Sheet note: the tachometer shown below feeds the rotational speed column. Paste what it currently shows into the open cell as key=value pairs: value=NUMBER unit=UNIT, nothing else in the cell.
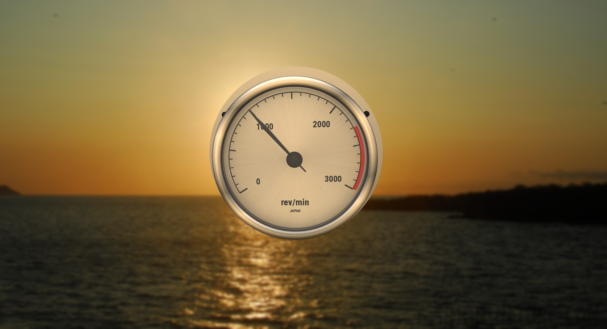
value=1000 unit=rpm
